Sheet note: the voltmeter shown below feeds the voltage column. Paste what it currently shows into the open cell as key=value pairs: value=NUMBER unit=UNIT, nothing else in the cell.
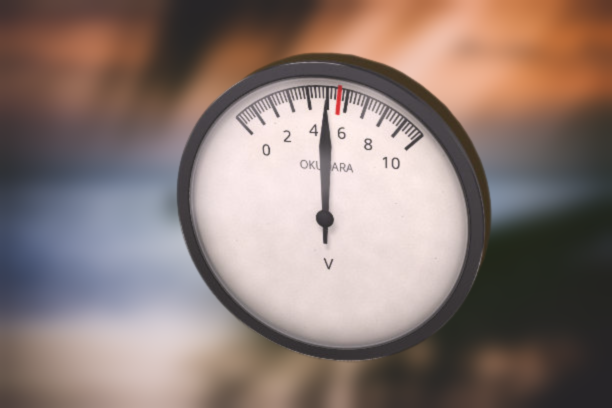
value=5 unit=V
